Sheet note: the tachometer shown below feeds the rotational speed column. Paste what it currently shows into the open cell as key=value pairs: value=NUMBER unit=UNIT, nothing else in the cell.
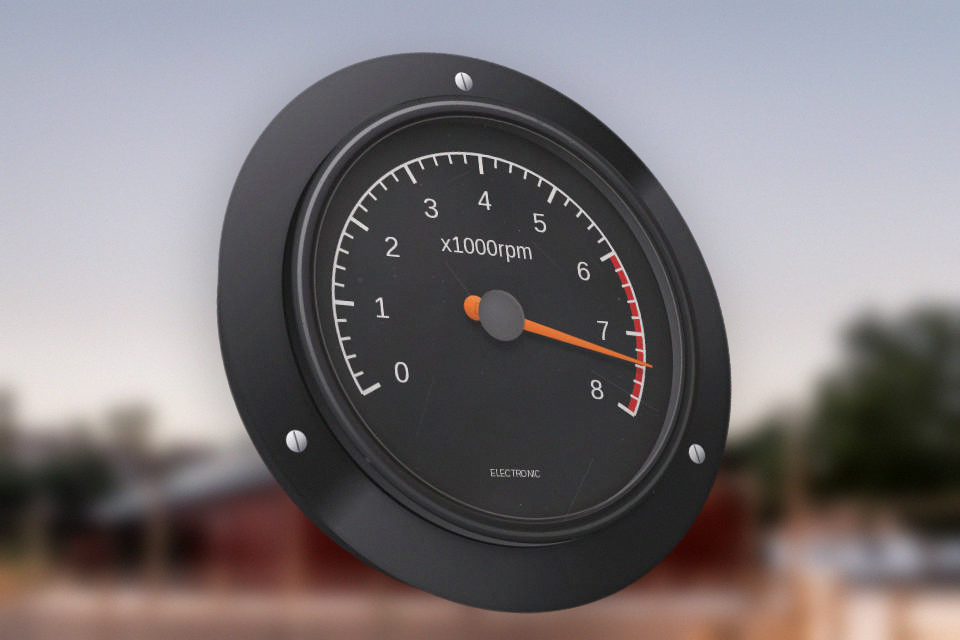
value=7400 unit=rpm
